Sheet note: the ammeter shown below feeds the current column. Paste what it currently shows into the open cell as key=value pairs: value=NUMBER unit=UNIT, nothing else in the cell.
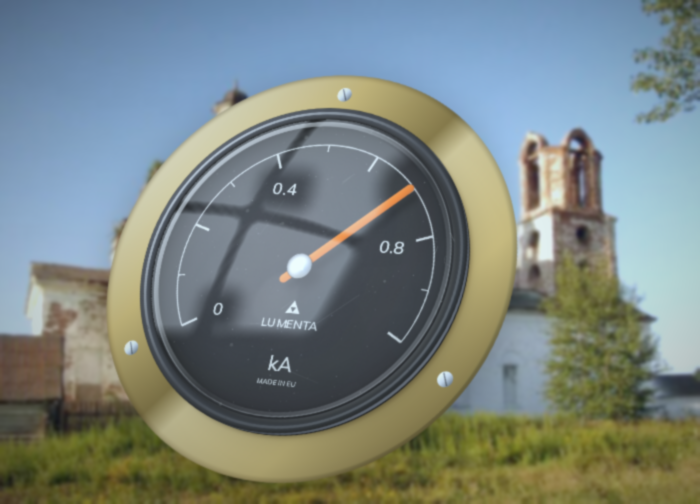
value=0.7 unit=kA
